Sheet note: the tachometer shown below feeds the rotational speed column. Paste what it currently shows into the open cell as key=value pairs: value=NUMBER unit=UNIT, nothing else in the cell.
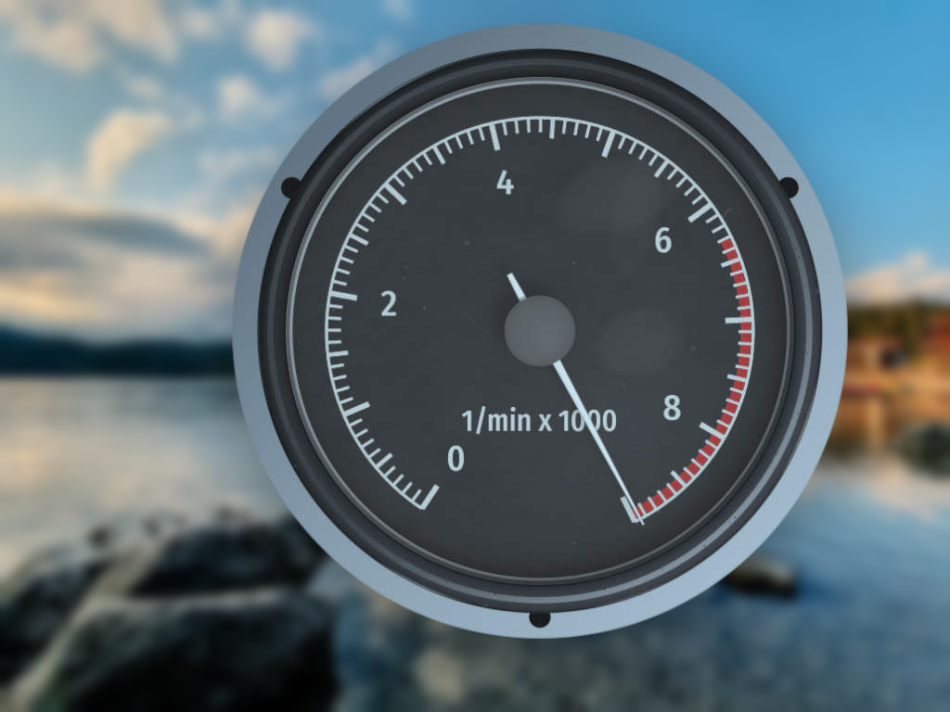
value=8950 unit=rpm
